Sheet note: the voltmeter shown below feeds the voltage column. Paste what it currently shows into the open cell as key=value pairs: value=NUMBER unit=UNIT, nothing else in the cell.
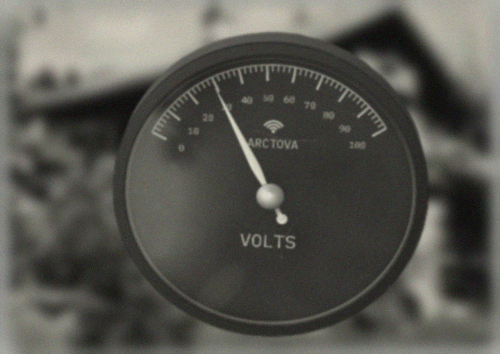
value=30 unit=V
